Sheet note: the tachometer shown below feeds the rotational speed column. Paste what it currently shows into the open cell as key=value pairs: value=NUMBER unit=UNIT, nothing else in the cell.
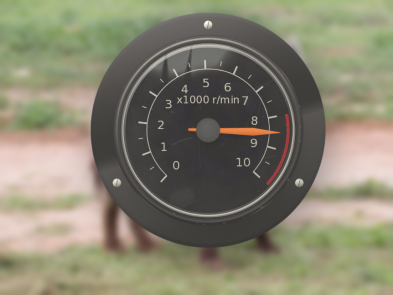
value=8500 unit=rpm
